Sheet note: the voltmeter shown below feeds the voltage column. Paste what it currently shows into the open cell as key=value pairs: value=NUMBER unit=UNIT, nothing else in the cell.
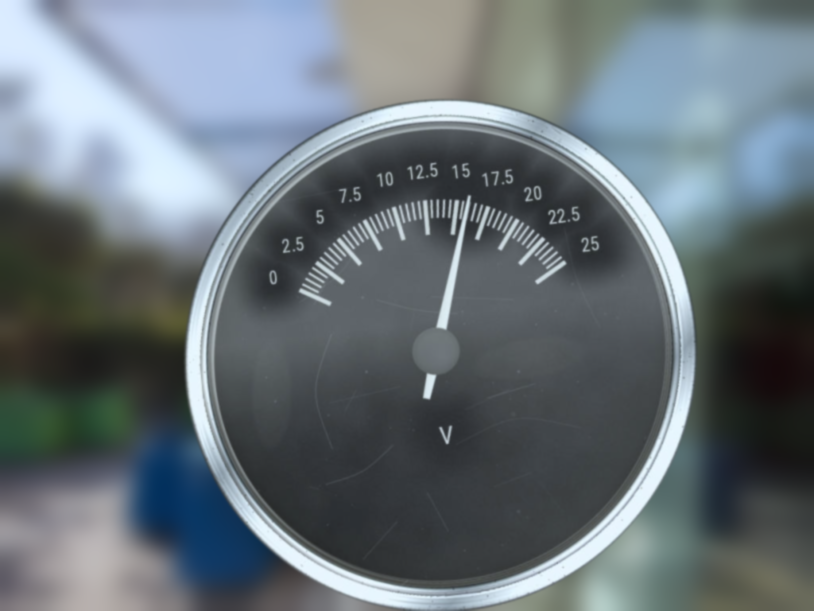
value=16 unit=V
